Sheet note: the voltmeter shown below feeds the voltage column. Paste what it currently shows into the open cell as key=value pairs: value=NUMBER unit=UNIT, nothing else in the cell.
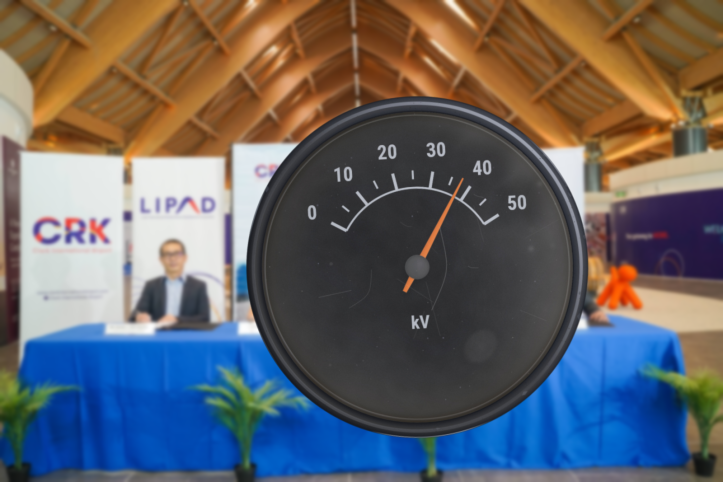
value=37.5 unit=kV
